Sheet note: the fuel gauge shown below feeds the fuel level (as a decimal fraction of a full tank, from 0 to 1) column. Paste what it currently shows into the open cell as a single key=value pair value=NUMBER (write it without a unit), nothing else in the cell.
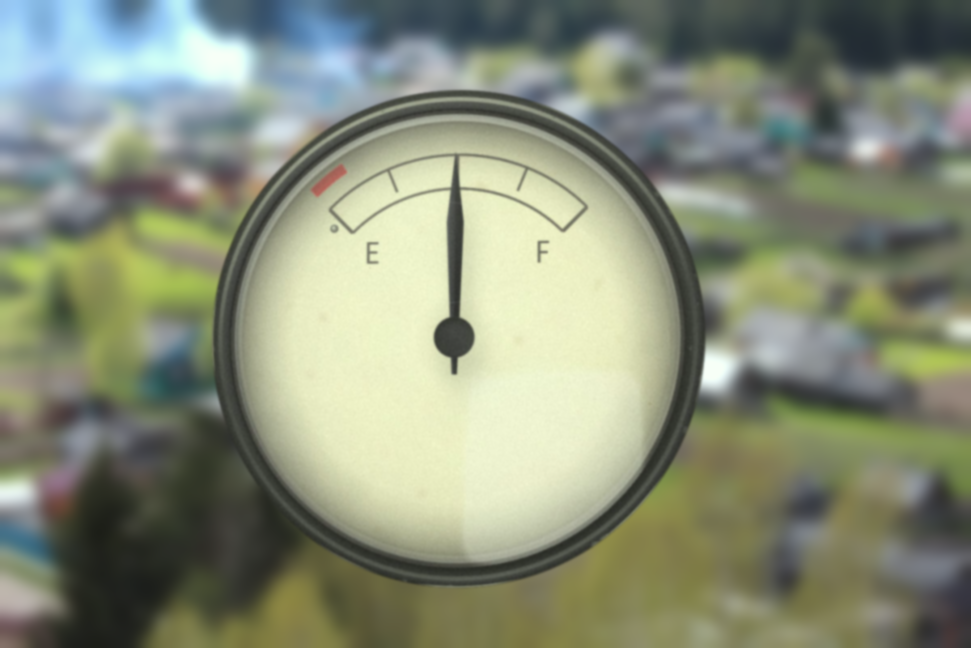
value=0.5
